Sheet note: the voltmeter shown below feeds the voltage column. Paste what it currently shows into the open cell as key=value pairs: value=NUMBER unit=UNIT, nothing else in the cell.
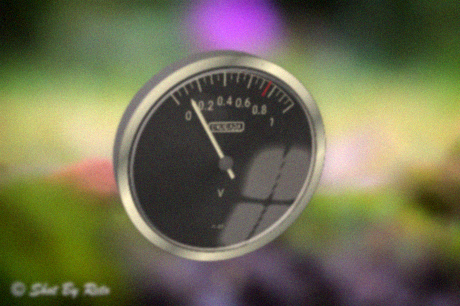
value=0.1 unit=V
